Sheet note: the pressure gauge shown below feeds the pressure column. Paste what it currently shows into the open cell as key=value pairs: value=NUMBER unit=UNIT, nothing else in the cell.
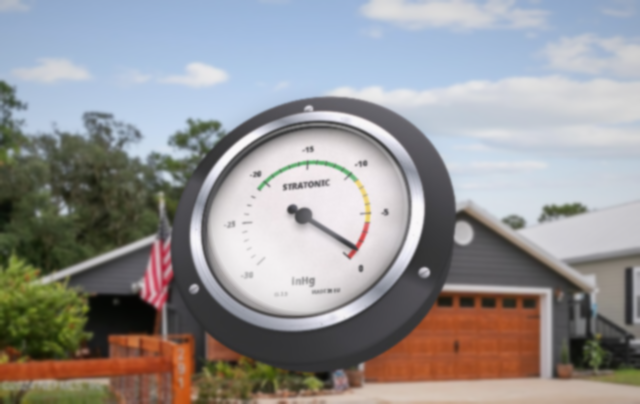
value=-1 unit=inHg
